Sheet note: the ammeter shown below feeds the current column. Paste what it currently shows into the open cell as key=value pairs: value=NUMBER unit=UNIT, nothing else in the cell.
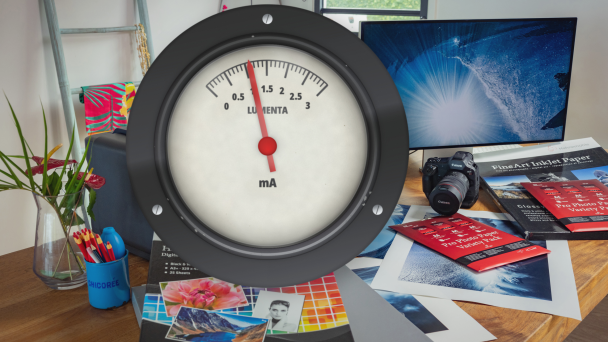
value=1.1 unit=mA
